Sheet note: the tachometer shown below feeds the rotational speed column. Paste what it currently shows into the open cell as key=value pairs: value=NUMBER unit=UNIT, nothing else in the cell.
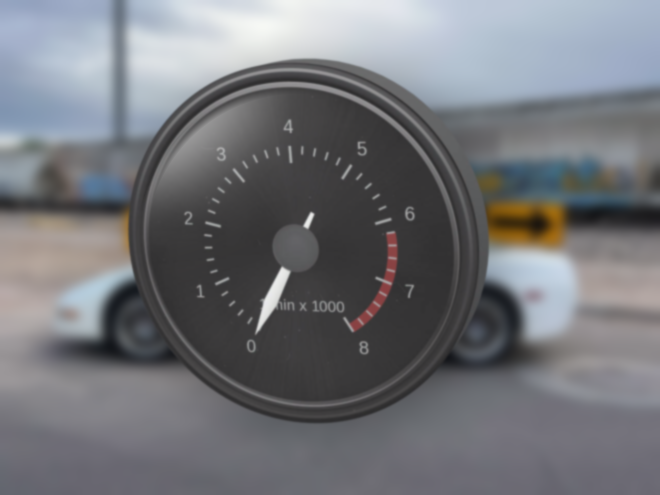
value=0 unit=rpm
